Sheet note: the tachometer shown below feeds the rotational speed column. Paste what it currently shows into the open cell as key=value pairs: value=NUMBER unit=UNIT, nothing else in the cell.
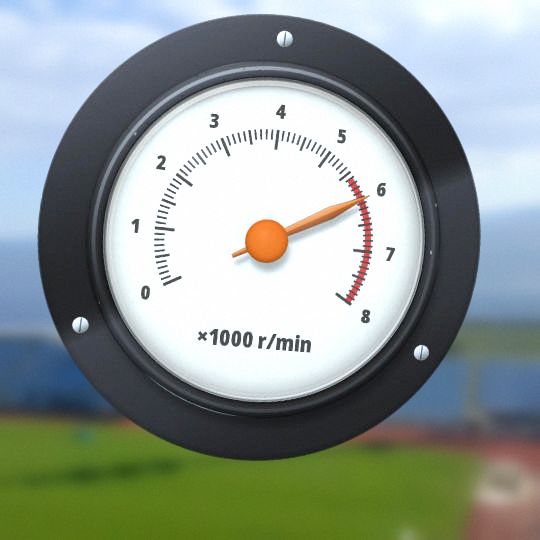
value=6000 unit=rpm
